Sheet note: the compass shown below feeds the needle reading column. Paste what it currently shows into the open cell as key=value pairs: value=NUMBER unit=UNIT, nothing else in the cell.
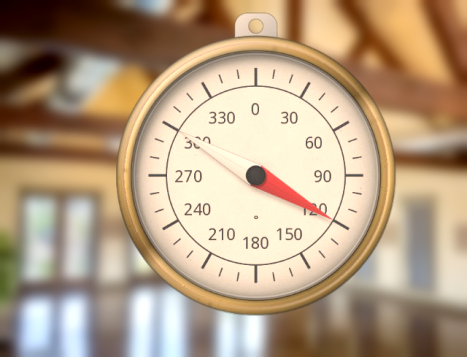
value=120 unit=°
